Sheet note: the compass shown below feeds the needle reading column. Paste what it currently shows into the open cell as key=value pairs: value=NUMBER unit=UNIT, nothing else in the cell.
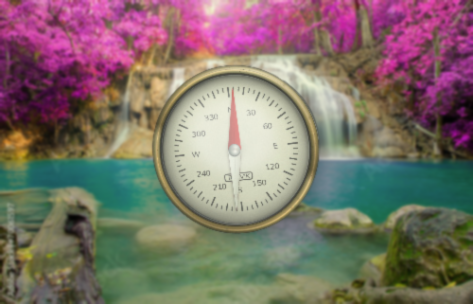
value=5 unit=°
